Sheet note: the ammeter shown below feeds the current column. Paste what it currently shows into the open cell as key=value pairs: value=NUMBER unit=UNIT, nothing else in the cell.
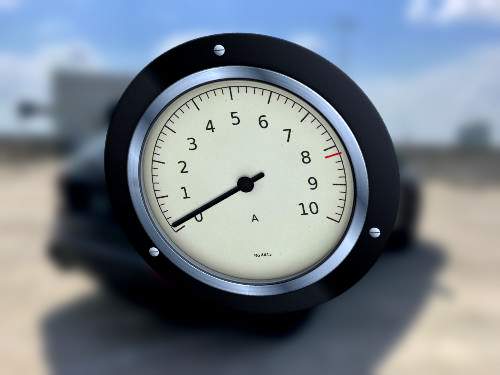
value=0.2 unit=A
